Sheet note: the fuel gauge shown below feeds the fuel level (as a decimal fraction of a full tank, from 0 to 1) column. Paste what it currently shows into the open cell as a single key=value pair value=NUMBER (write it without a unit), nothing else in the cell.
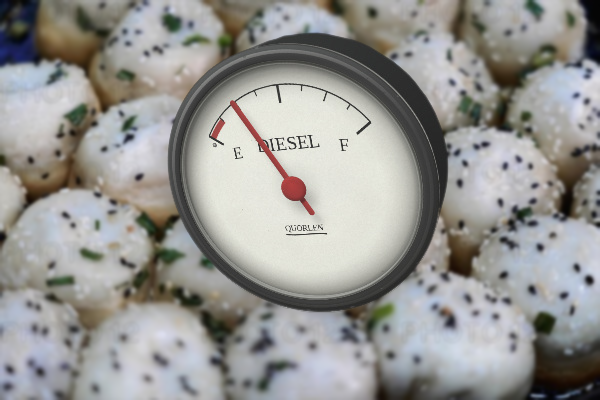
value=0.25
